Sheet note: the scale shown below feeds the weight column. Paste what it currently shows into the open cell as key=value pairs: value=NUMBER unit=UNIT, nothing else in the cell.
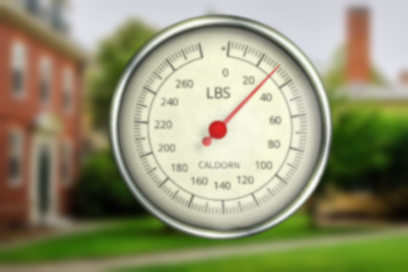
value=30 unit=lb
